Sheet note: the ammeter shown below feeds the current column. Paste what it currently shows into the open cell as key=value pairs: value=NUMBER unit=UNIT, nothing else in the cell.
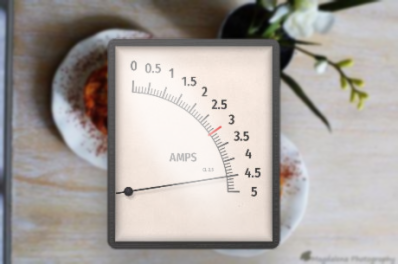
value=4.5 unit=A
